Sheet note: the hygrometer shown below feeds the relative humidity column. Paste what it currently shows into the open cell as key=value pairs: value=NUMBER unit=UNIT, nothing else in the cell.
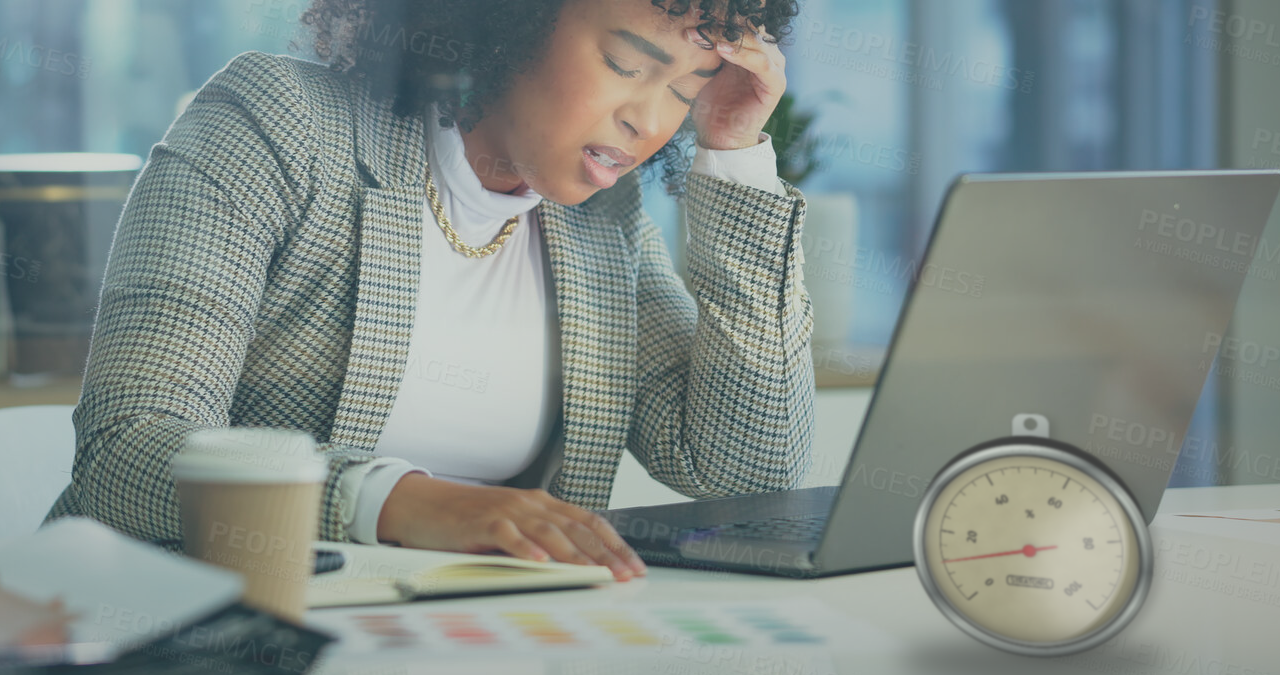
value=12 unit=%
